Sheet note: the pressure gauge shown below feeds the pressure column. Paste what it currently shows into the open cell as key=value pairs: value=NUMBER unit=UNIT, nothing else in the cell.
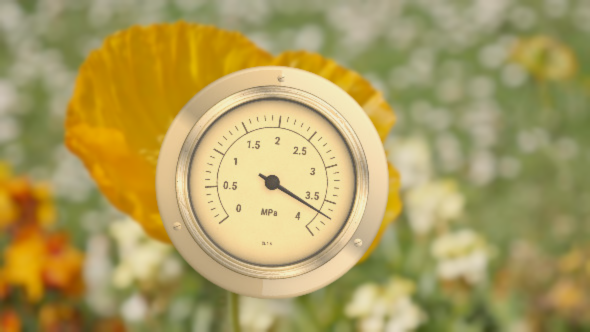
value=3.7 unit=MPa
